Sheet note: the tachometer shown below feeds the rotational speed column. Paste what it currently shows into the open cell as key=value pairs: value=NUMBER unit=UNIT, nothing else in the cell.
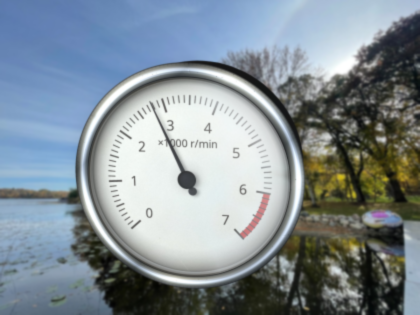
value=2800 unit=rpm
